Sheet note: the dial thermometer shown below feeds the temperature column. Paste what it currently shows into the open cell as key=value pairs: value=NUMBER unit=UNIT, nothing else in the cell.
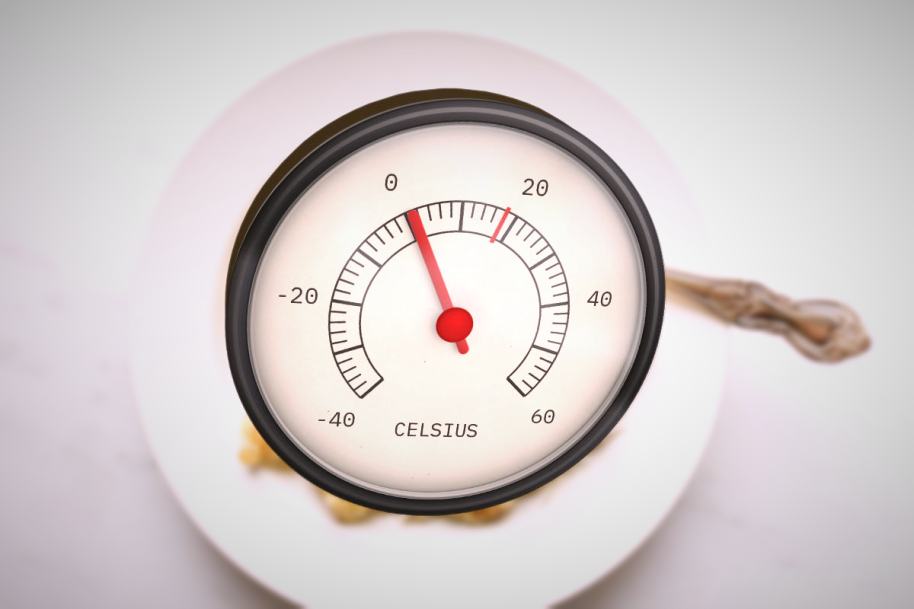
value=1 unit=°C
